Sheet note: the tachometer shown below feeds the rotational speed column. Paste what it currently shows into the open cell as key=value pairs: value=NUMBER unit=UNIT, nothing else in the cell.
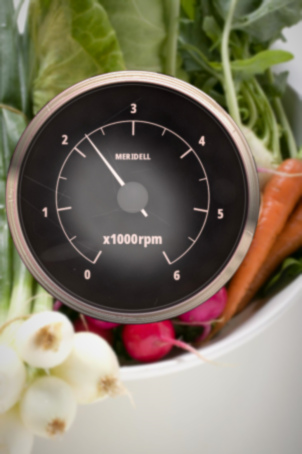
value=2250 unit=rpm
